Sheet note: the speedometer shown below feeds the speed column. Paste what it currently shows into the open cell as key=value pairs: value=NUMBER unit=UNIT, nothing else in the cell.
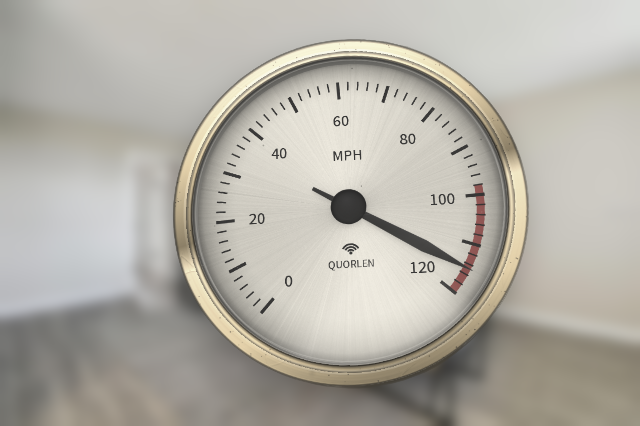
value=115 unit=mph
